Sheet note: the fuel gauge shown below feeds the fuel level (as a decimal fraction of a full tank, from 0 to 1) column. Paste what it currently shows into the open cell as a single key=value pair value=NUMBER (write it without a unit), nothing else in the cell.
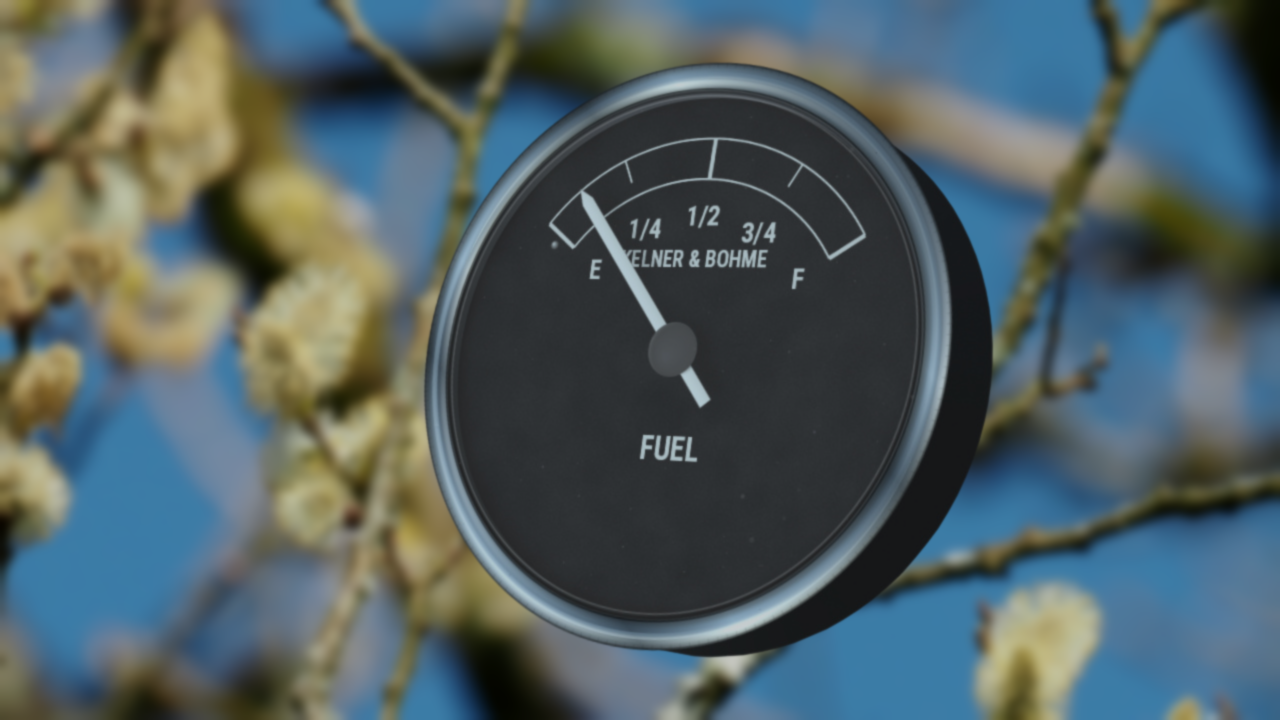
value=0.125
